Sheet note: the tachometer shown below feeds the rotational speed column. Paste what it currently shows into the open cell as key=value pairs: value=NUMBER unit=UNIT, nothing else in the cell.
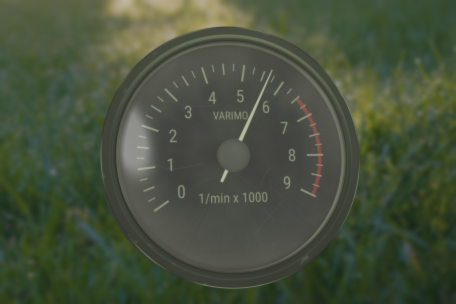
value=5625 unit=rpm
